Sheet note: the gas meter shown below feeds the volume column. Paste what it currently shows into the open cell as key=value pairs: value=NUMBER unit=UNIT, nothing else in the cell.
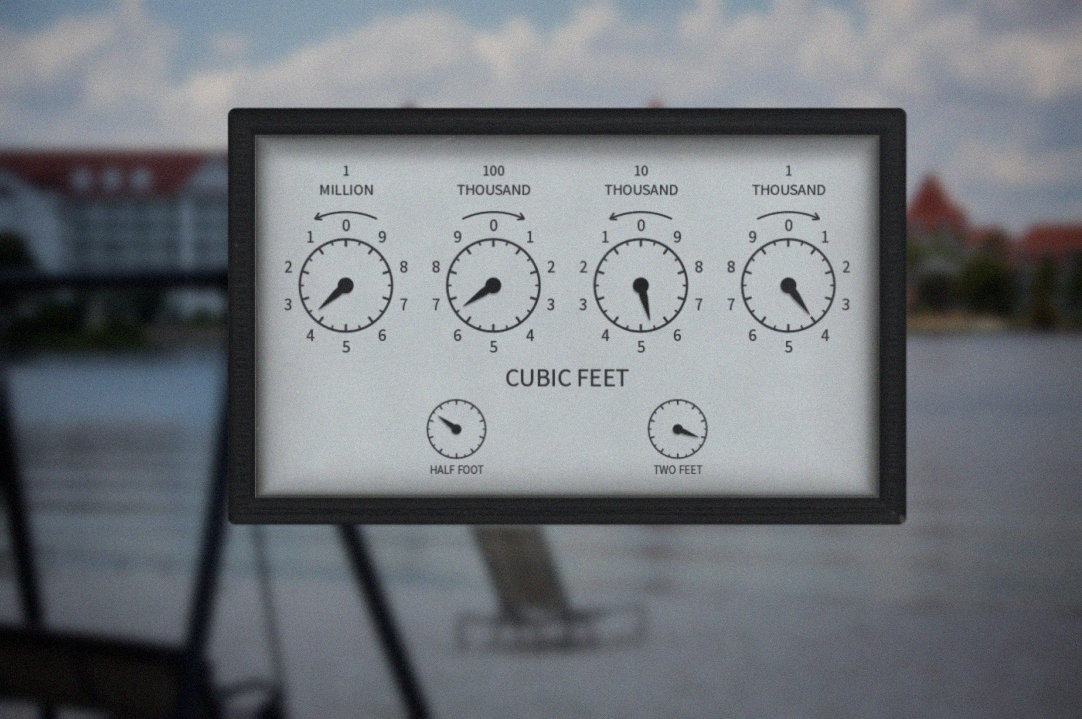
value=365400 unit=ft³
